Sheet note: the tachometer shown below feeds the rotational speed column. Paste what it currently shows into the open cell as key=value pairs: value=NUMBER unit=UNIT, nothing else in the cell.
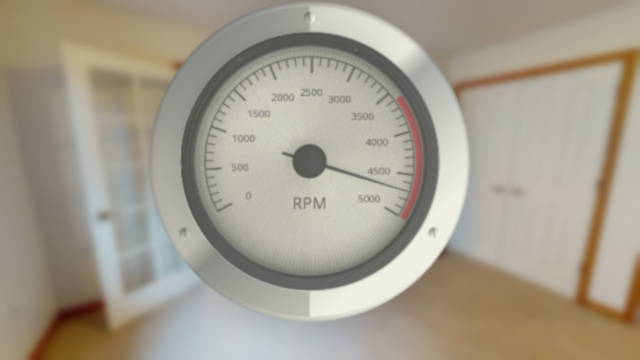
value=4700 unit=rpm
